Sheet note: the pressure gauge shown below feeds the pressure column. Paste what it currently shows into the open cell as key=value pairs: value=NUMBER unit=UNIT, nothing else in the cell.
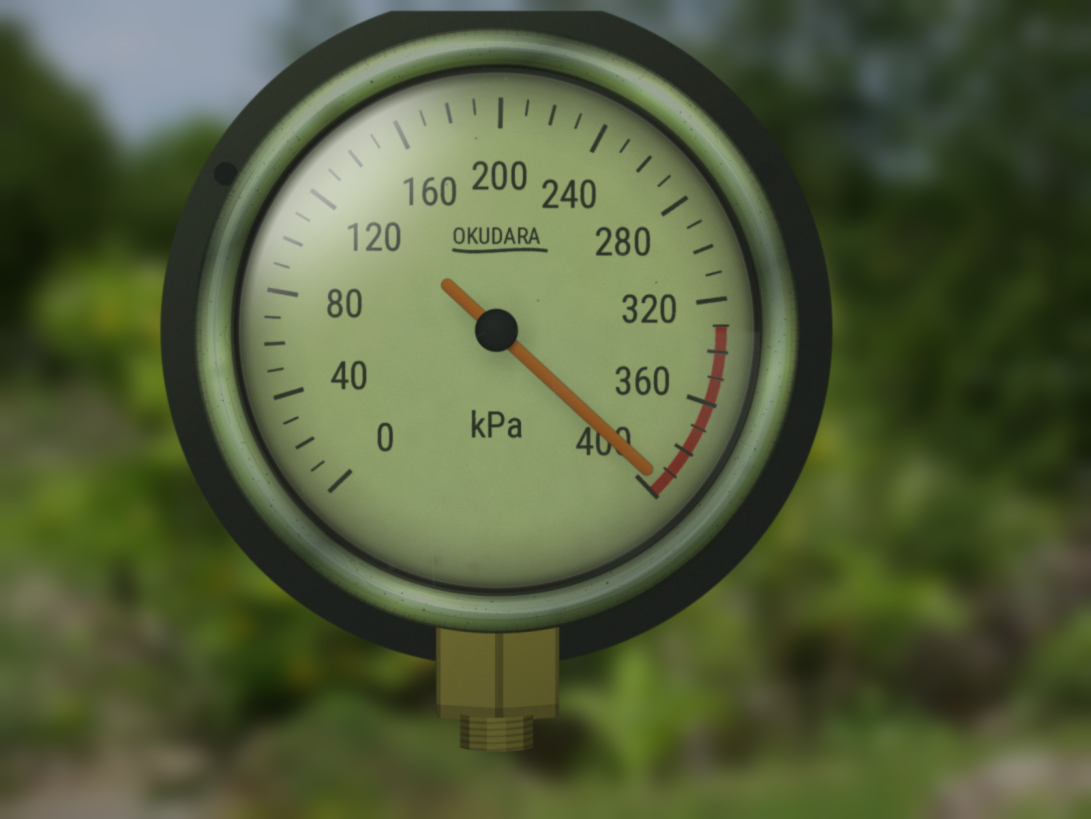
value=395 unit=kPa
